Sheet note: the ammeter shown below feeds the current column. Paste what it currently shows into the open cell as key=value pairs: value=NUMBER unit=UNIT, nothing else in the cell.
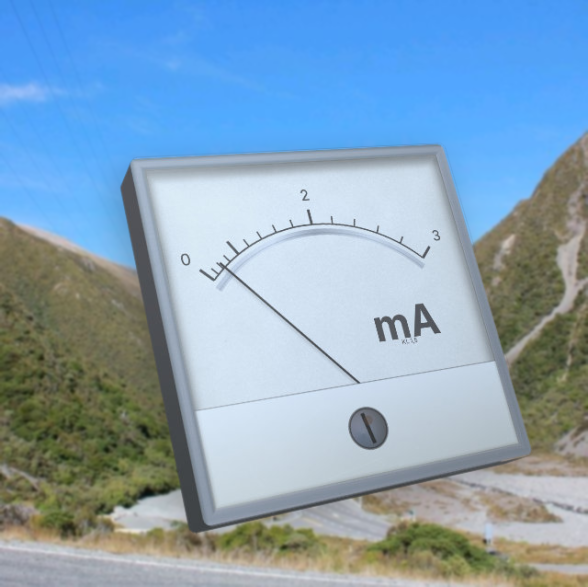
value=0.6 unit=mA
